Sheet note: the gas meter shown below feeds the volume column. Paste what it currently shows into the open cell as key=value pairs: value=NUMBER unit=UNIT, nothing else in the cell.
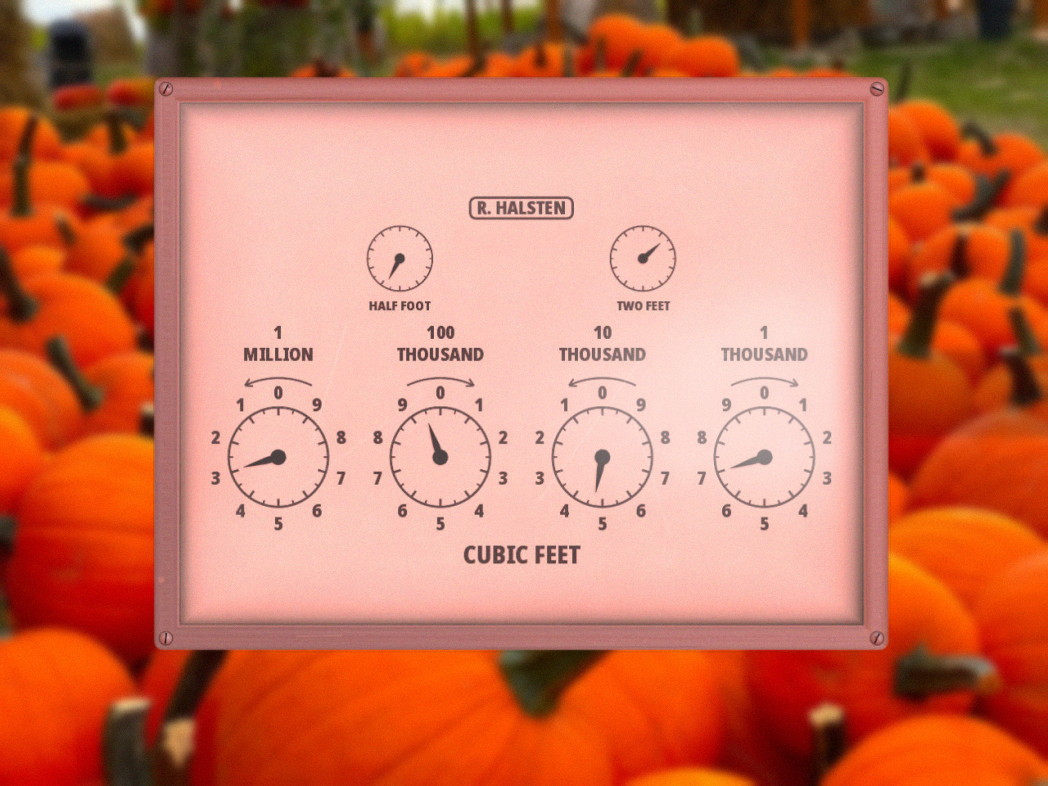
value=294700 unit=ft³
